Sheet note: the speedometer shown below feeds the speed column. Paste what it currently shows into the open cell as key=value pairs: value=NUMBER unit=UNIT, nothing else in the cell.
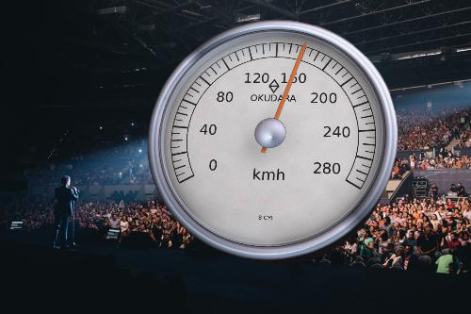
value=160 unit=km/h
